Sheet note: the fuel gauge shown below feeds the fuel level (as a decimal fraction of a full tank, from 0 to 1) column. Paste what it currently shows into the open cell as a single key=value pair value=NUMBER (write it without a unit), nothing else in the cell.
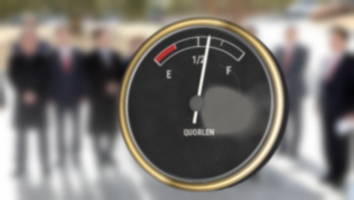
value=0.625
